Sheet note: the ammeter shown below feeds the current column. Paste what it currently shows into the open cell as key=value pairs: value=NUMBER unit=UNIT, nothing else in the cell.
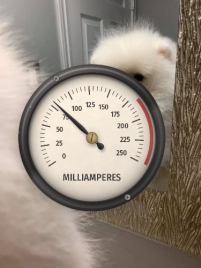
value=80 unit=mA
